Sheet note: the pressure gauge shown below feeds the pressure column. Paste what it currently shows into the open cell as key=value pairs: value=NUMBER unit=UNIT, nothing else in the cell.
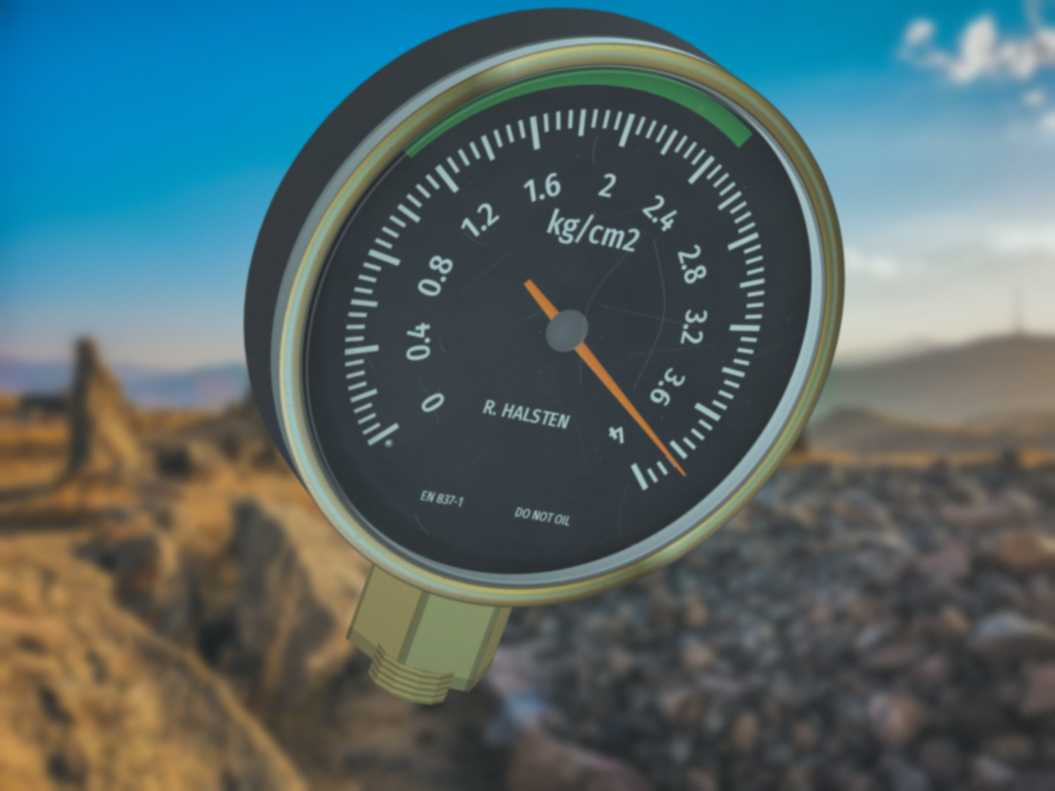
value=3.85 unit=kg/cm²
